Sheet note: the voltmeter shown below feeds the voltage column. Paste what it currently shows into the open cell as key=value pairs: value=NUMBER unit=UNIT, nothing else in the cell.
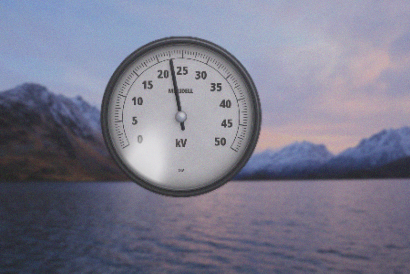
value=22.5 unit=kV
